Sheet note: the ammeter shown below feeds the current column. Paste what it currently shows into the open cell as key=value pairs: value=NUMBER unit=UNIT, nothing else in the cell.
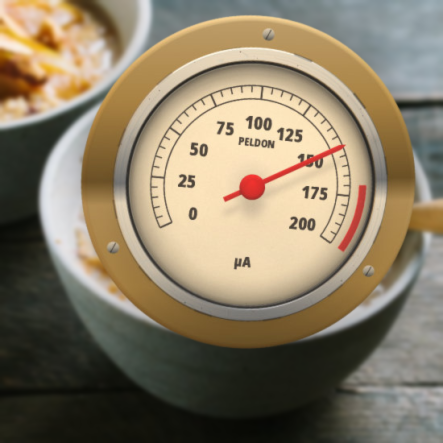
value=150 unit=µA
